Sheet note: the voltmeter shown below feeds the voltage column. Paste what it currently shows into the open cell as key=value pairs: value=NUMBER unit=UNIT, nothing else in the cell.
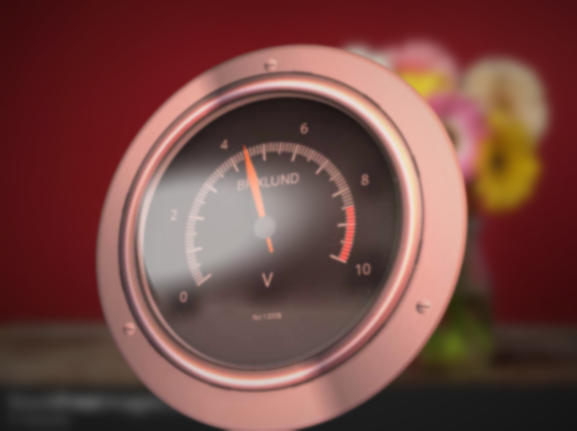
value=4.5 unit=V
